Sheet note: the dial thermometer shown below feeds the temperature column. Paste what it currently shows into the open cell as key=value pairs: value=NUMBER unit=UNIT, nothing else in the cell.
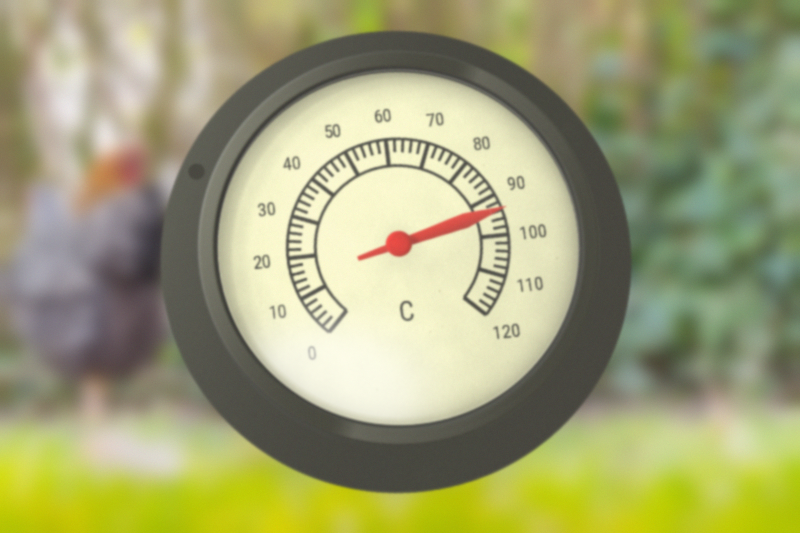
value=94 unit=°C
